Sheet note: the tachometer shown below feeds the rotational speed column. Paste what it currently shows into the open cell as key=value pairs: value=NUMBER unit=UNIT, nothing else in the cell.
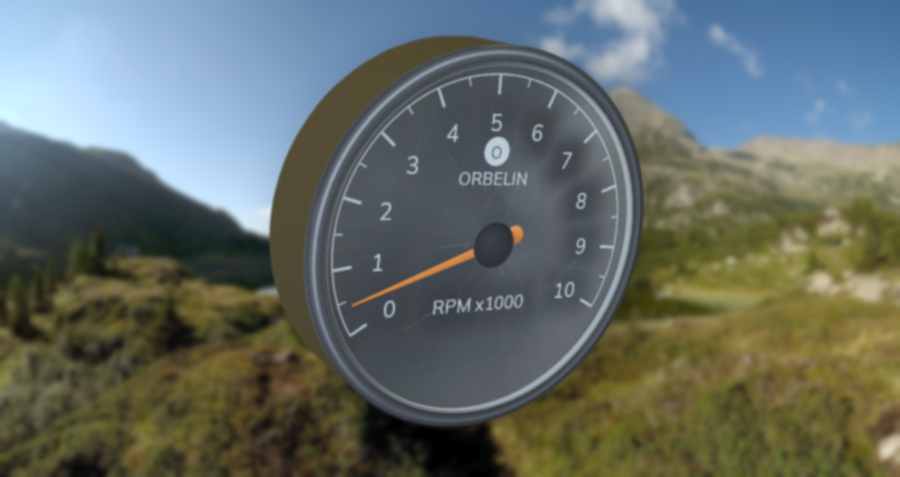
value=500 unit=rpm
